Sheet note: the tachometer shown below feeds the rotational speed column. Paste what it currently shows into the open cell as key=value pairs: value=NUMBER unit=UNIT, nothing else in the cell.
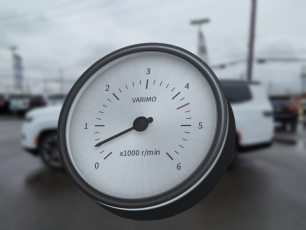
value=400 unit=rpm
